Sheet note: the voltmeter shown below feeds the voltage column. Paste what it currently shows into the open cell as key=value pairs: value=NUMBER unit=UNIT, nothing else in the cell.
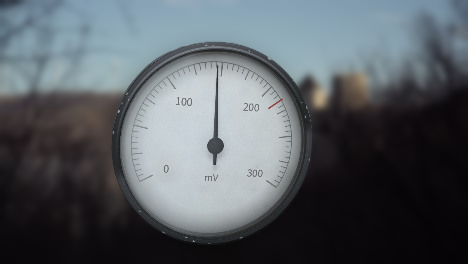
value=145 unit=mV
